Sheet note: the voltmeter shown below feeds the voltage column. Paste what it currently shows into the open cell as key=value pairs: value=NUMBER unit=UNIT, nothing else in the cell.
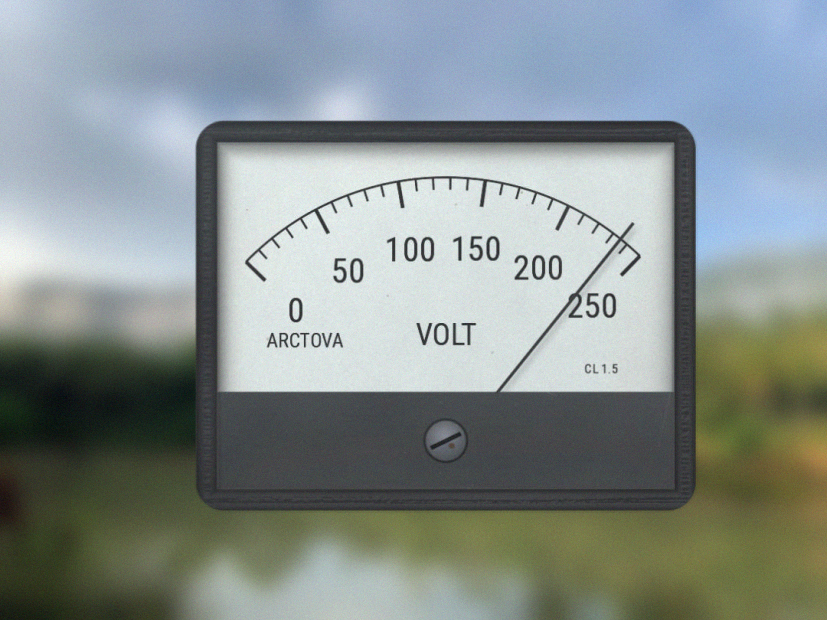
value=235 unit=V
